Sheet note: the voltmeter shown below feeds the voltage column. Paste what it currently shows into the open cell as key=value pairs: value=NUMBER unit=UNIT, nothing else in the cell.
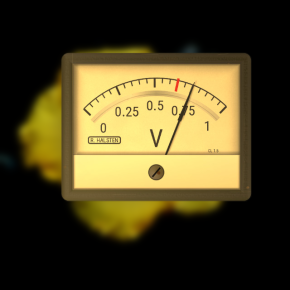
value=0.75 unit=V
